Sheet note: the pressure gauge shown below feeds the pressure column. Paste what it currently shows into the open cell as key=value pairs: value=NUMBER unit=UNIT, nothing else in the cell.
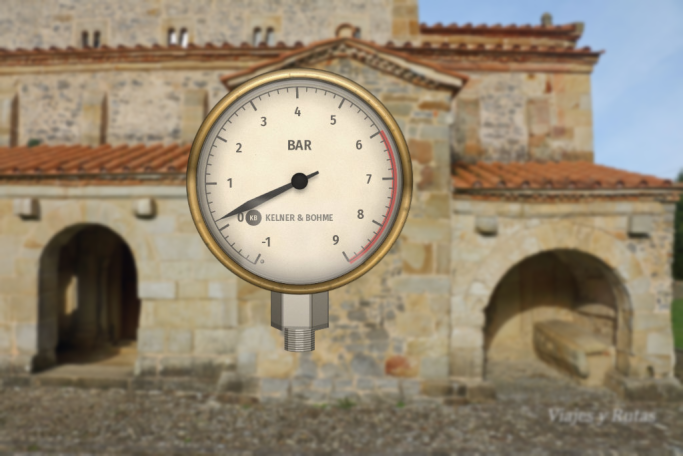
value=0.2 unit=bar
